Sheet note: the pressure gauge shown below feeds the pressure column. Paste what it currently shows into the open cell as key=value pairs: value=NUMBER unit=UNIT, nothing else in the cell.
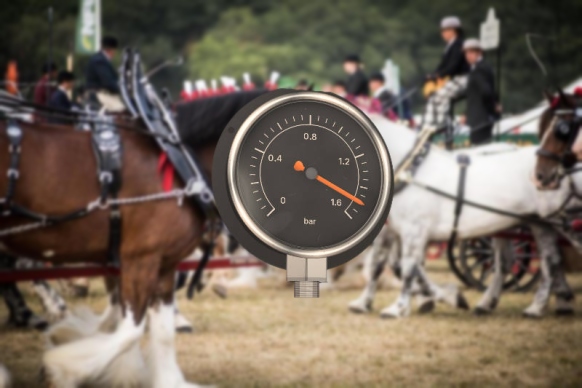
value=1.5 unit=bar
